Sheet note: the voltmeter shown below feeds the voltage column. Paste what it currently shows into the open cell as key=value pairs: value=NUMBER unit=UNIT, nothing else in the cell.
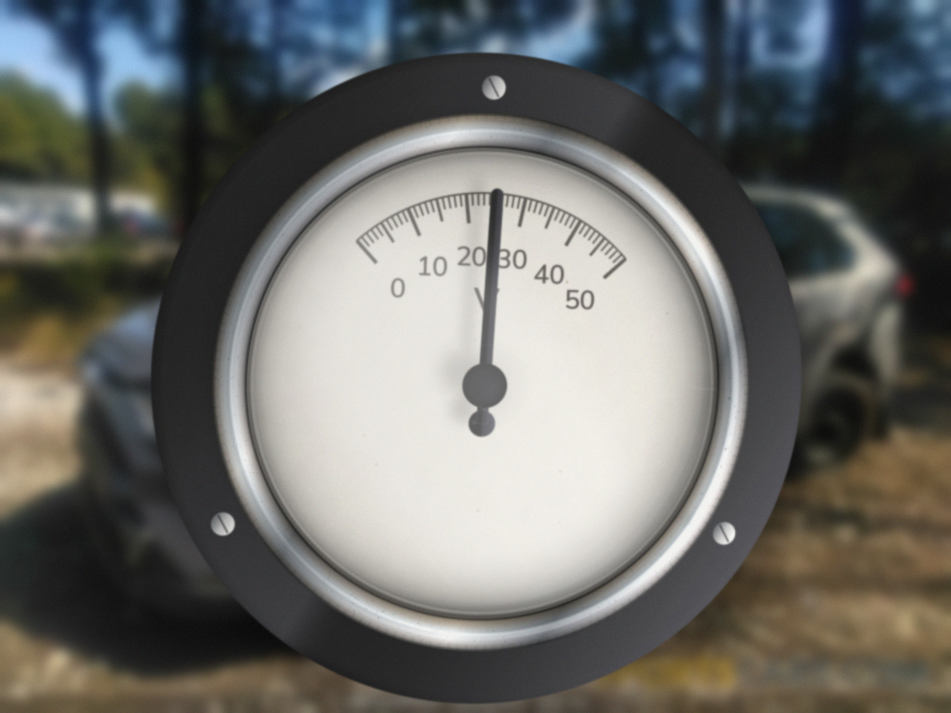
value=25 unit=V
